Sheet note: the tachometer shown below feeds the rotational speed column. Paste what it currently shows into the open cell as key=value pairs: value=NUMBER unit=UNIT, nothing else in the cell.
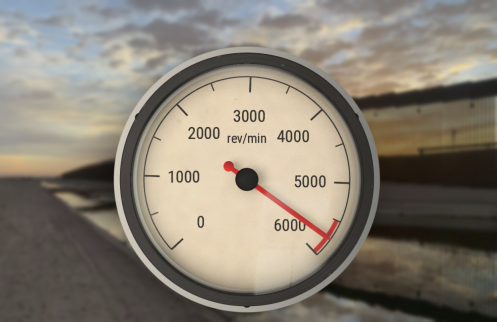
value=5750 unit=rpm
